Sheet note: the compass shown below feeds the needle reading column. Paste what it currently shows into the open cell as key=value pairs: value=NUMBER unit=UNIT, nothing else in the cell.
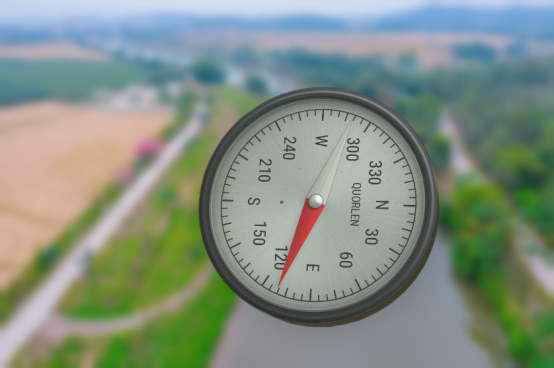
value=110 unit=°
